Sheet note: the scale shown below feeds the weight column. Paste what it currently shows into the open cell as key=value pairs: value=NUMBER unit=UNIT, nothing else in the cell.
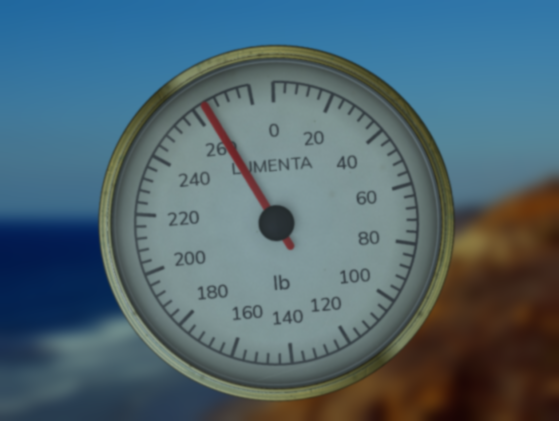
value=264 unit=lb
